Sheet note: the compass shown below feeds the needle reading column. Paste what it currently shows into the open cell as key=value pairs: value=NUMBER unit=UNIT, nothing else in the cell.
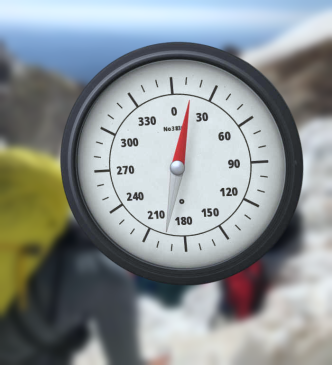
value=15 unit=°
